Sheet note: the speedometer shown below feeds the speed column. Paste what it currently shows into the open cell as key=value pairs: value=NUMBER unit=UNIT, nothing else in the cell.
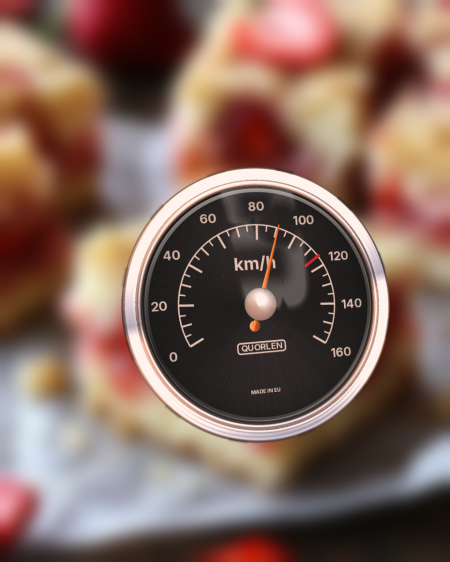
value=90 unit=km/h
